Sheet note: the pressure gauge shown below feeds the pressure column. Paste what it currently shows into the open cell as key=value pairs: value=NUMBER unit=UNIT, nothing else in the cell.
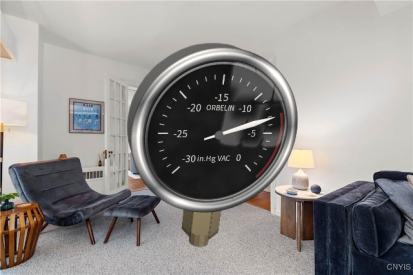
value=-7 unit=inHg
